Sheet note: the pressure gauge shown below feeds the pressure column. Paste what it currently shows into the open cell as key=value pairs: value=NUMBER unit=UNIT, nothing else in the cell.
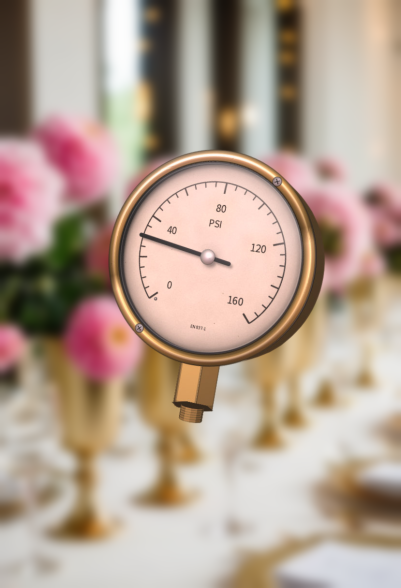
value=30 unit=psi
